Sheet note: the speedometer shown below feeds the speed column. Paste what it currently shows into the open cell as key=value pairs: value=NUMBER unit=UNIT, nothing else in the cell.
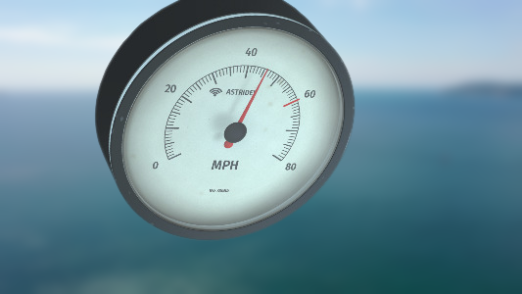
value=45 unit=mph
